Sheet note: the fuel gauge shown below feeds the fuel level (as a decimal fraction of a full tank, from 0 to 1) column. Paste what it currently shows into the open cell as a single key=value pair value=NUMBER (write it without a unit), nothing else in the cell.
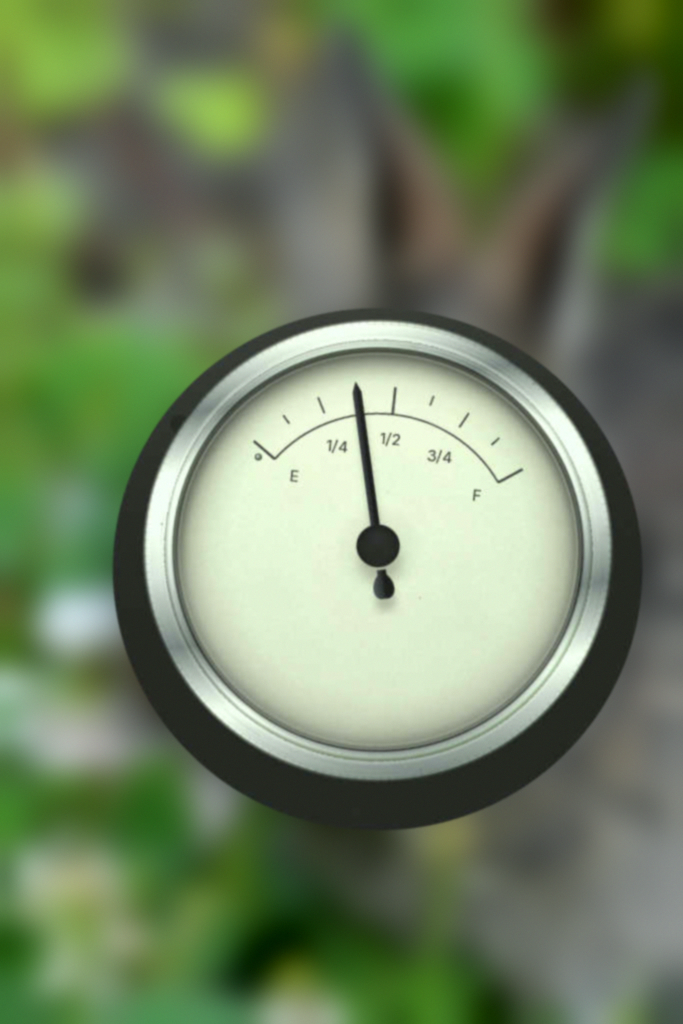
value=0.375
